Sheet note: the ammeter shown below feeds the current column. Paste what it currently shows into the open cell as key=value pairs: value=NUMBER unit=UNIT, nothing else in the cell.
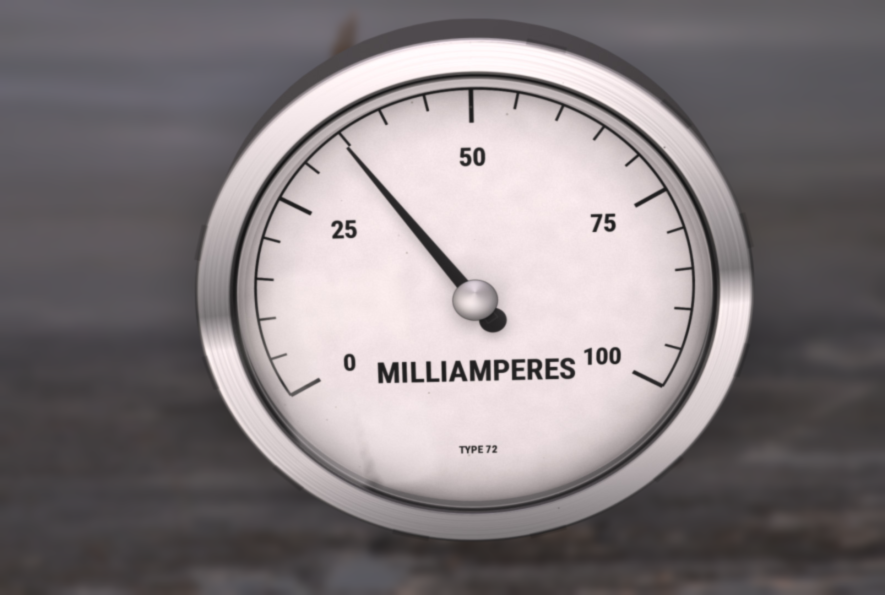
value=35 unit=mA
